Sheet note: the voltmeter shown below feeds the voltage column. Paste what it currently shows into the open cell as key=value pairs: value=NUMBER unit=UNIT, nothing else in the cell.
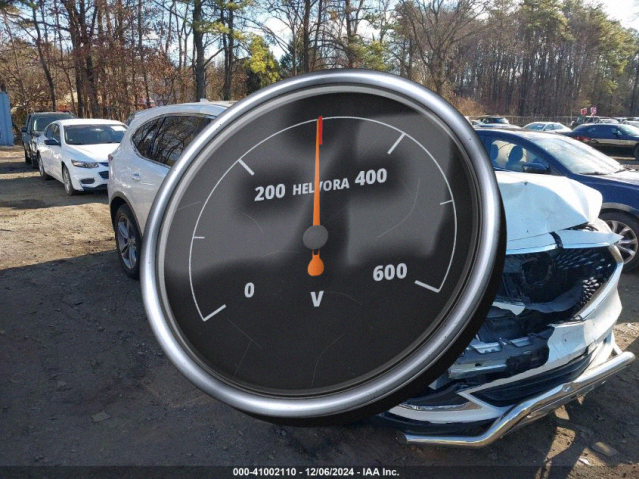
value=300 unit=V
